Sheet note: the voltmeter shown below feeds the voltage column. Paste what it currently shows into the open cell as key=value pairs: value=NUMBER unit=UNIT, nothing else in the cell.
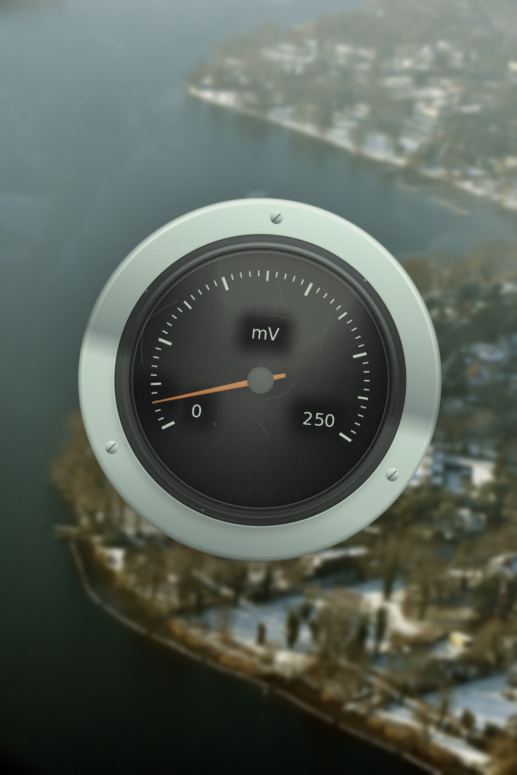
value=15 unit=mV
